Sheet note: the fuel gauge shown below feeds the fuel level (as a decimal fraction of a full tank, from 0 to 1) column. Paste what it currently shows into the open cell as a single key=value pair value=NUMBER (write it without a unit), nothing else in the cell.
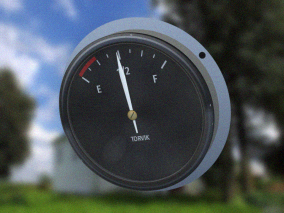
value=0.5
